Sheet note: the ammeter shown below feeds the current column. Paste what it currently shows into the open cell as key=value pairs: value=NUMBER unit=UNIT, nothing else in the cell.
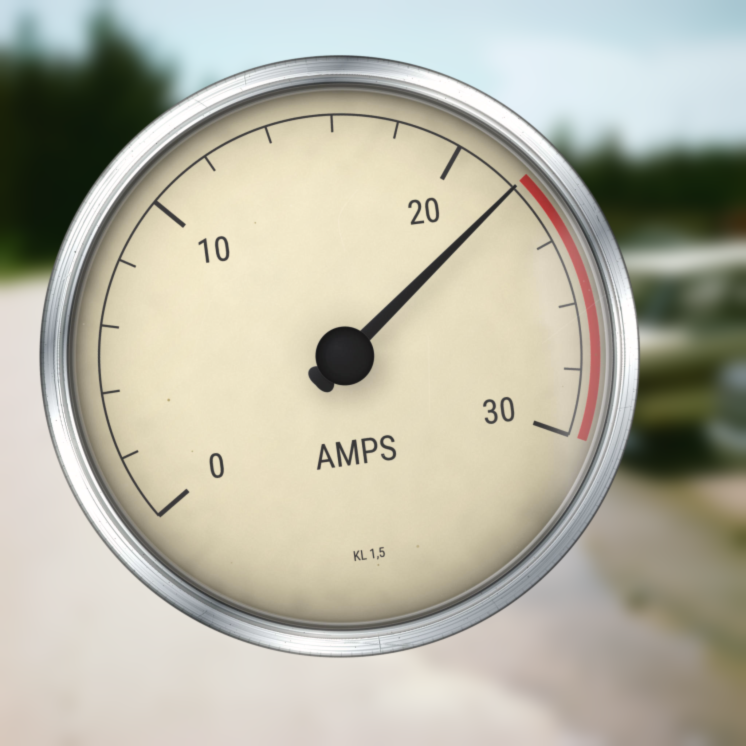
value=22 unit=A
